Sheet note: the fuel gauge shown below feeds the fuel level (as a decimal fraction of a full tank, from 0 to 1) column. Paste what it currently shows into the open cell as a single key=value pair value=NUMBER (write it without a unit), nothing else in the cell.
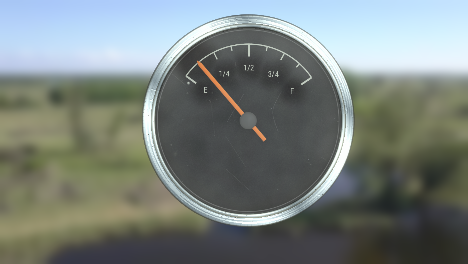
value=0.125
